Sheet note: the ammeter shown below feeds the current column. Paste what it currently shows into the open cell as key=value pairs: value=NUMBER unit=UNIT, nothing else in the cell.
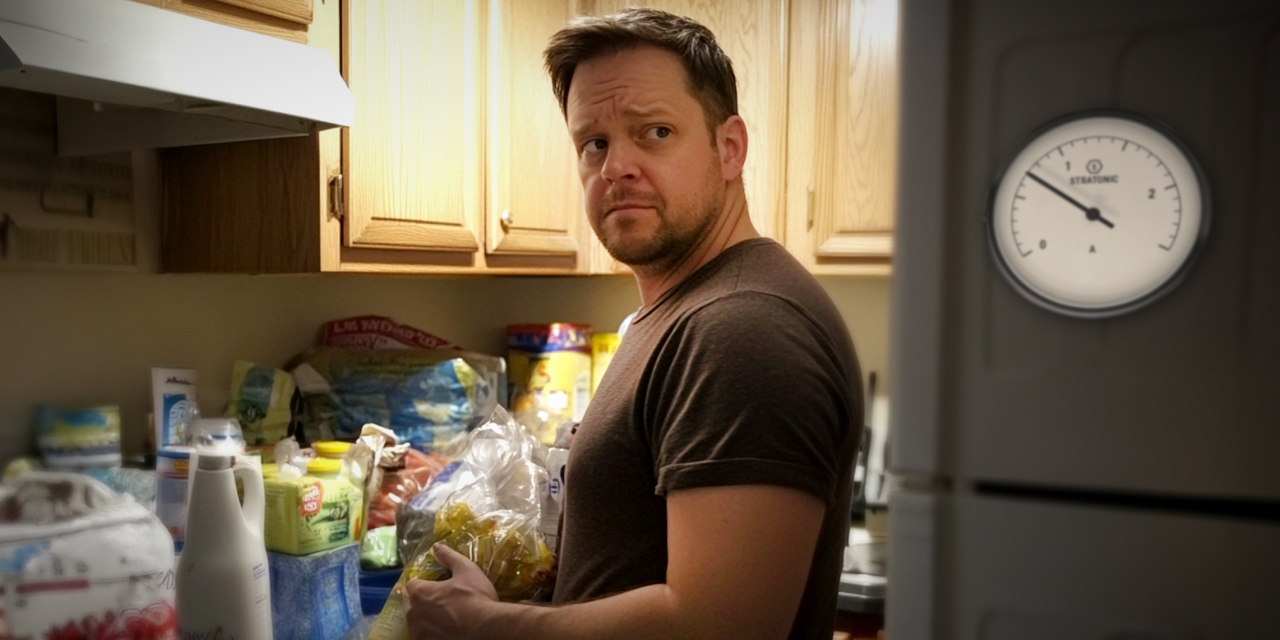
value=0.7 unit=A
